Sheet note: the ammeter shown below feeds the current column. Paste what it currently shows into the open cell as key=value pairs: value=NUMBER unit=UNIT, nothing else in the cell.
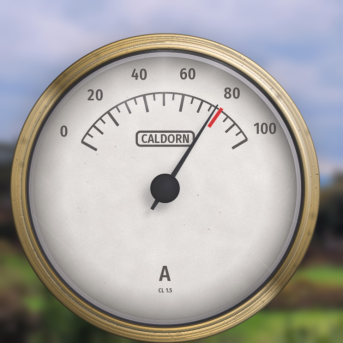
value=77.5 unit=A
